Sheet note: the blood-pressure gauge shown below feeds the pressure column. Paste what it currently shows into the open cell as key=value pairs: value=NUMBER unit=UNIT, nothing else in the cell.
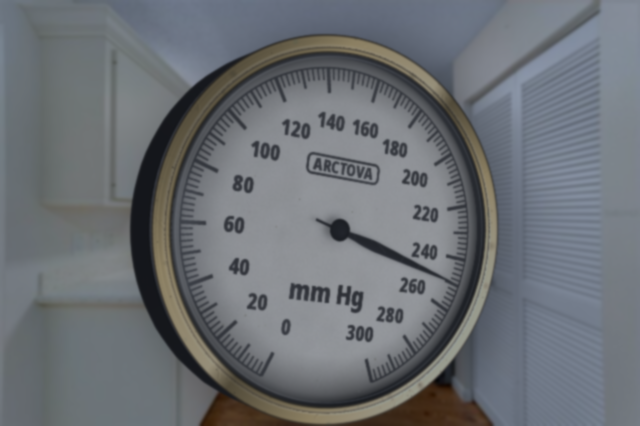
value=250 unit=mmHg
